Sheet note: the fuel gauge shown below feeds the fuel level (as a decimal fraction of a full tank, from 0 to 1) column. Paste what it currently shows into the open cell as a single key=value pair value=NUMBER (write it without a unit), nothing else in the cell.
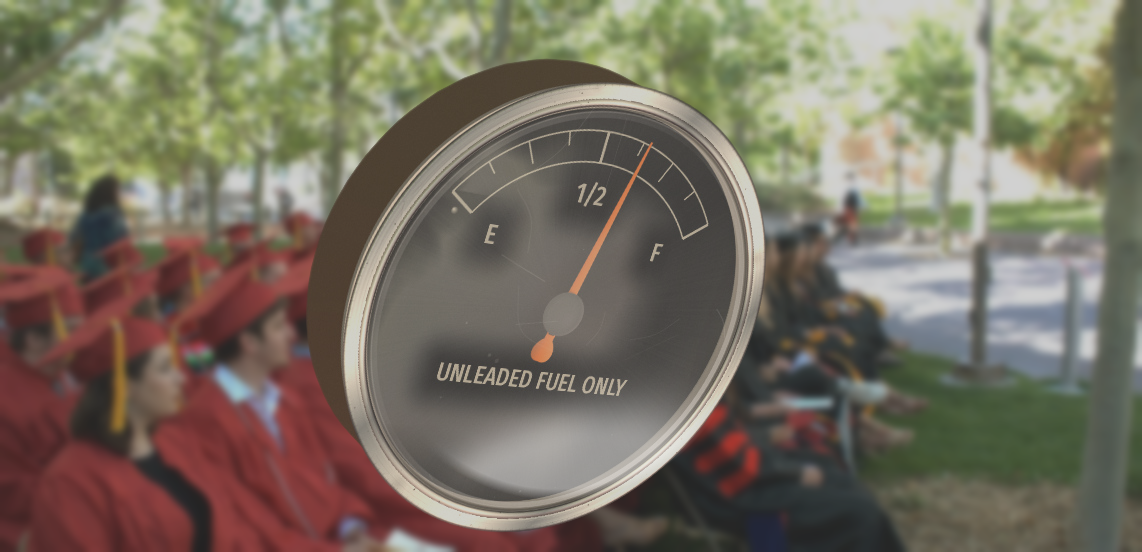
value=0.625
